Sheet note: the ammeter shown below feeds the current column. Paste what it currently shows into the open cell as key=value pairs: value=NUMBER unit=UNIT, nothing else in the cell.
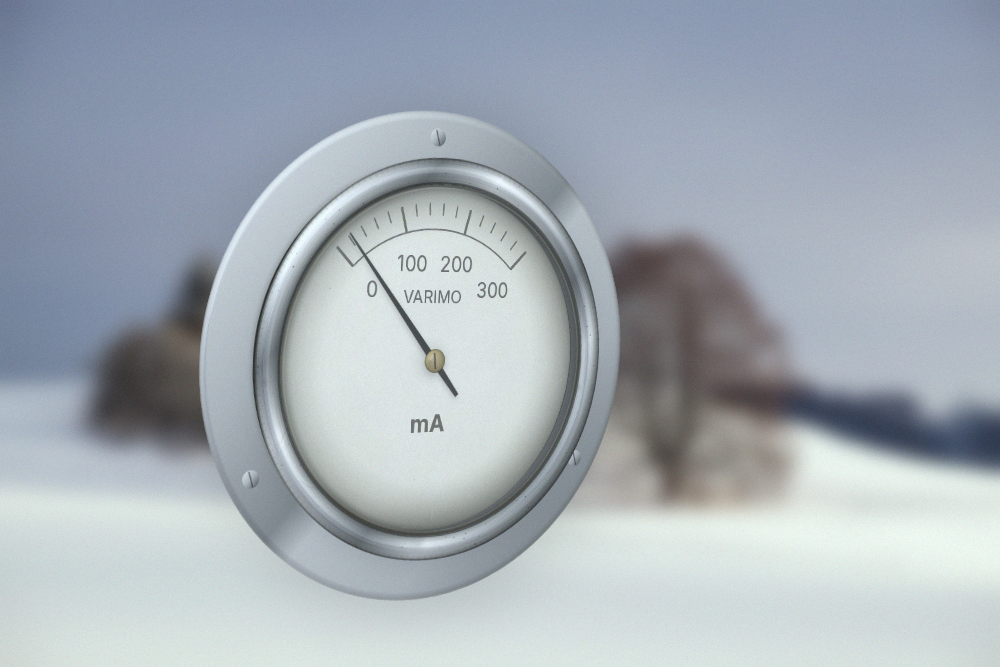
value=20 unit=mA
